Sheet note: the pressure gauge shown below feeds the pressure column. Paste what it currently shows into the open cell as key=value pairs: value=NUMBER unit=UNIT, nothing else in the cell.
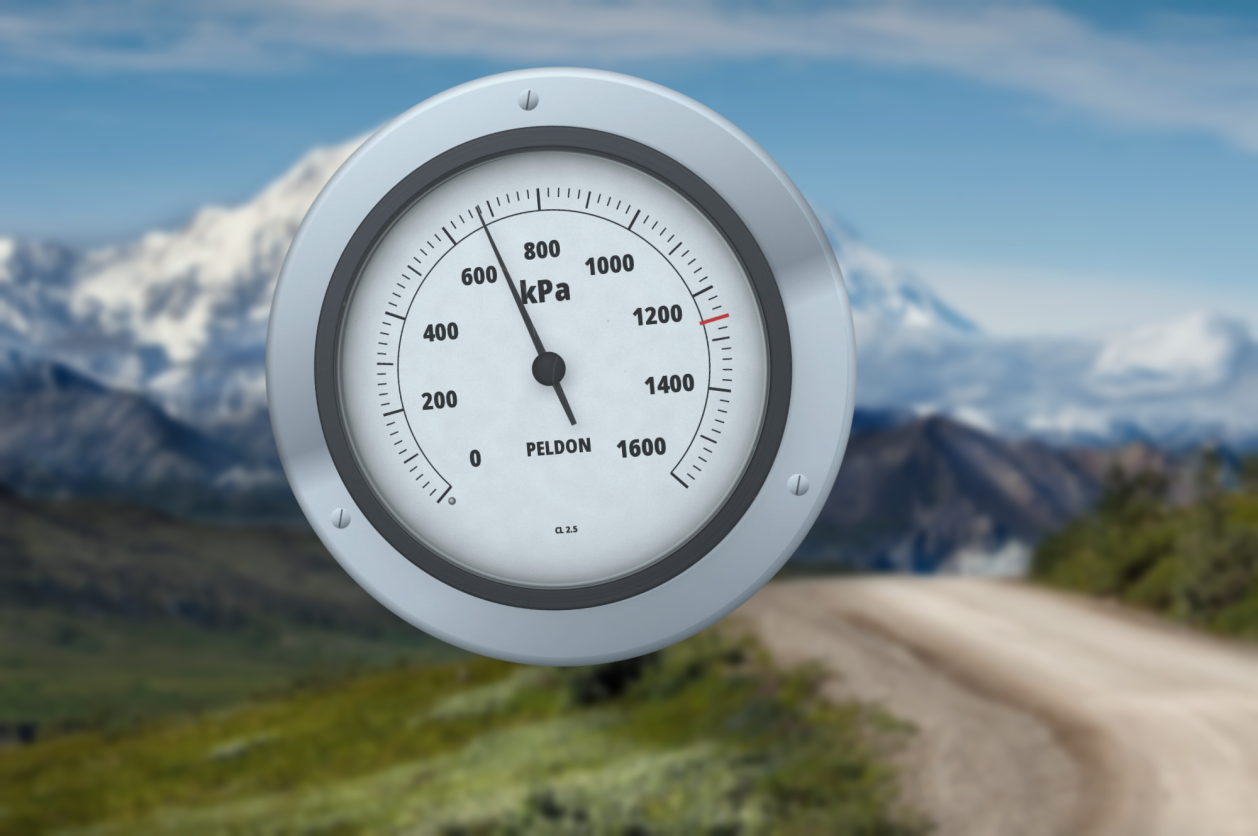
value=680 unit=kPa
